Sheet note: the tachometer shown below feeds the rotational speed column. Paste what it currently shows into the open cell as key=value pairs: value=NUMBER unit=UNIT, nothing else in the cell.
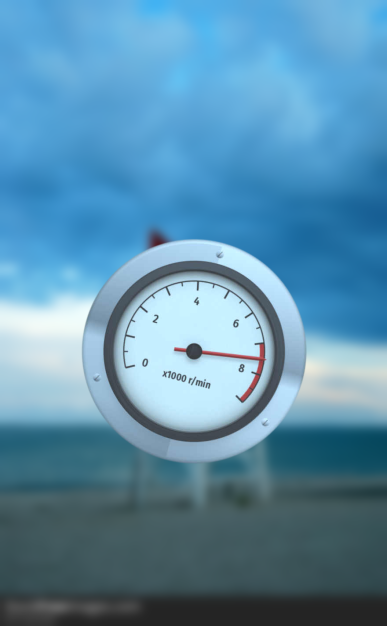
value=7500 unit=rpm
